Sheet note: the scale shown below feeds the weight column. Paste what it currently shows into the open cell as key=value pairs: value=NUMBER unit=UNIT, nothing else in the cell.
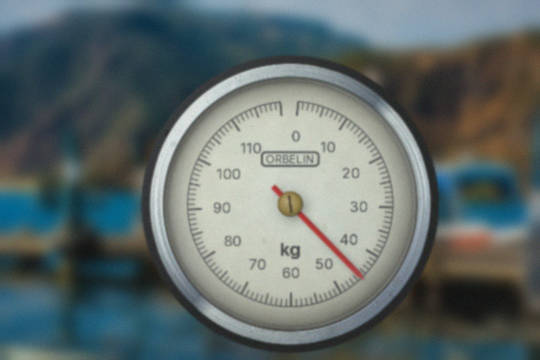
value=45 unit=kg
